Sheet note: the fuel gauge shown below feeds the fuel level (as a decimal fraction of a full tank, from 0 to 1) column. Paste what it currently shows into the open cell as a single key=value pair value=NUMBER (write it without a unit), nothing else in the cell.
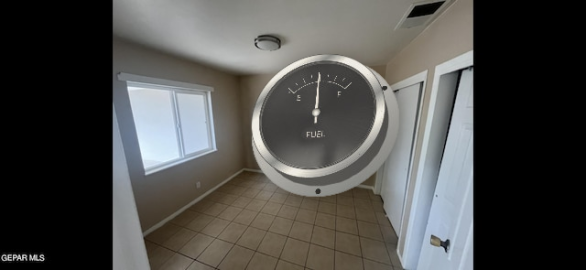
value=0.5
